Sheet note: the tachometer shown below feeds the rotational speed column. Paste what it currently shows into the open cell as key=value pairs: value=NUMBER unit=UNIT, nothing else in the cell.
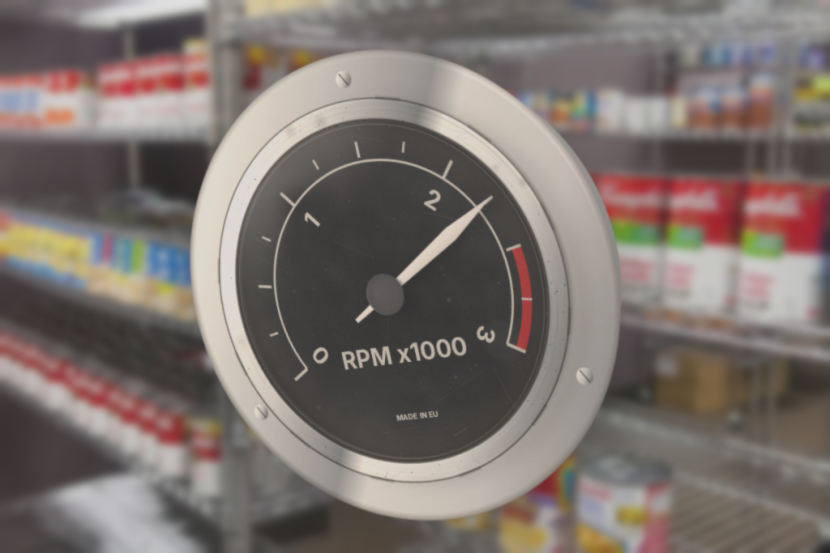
value=2250 unit=rpm
